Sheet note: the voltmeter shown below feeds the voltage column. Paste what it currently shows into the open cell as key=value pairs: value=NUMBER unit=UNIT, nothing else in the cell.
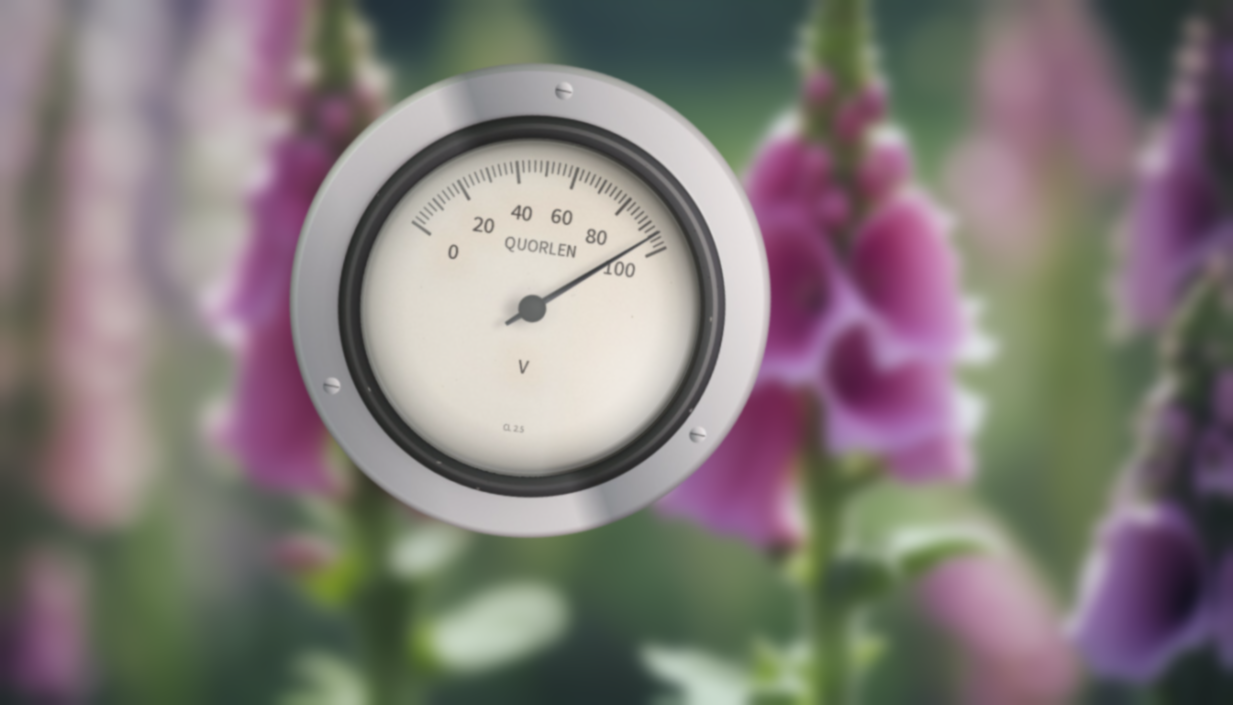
value=94 unit=V
